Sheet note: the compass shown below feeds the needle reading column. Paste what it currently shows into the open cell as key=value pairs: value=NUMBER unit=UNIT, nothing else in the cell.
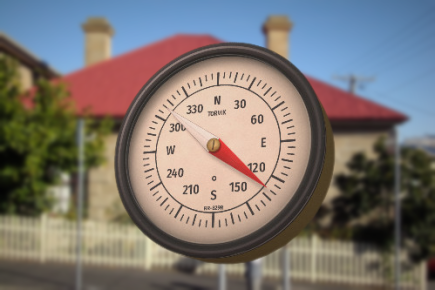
value=130 unit=°
